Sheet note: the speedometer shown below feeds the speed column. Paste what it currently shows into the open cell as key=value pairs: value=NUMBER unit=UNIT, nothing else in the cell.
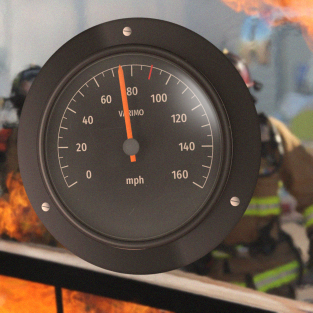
value=75 unit=mph
